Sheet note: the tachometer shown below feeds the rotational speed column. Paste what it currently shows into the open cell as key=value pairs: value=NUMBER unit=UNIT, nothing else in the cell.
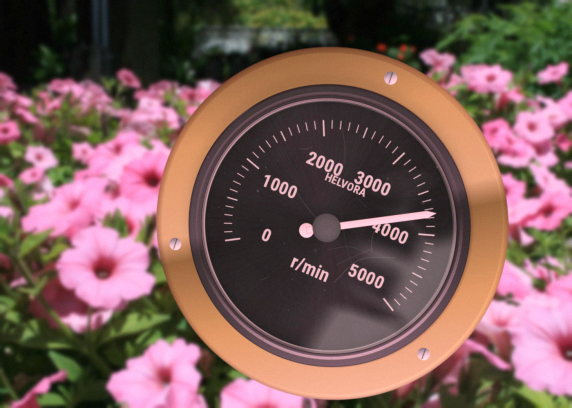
value=3750 unit=rpm
